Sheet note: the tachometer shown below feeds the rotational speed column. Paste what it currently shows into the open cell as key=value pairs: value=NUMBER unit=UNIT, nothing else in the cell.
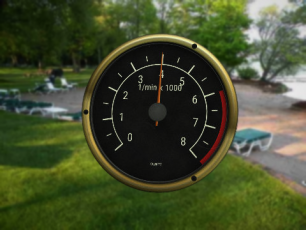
value=4000 unit=rpm
